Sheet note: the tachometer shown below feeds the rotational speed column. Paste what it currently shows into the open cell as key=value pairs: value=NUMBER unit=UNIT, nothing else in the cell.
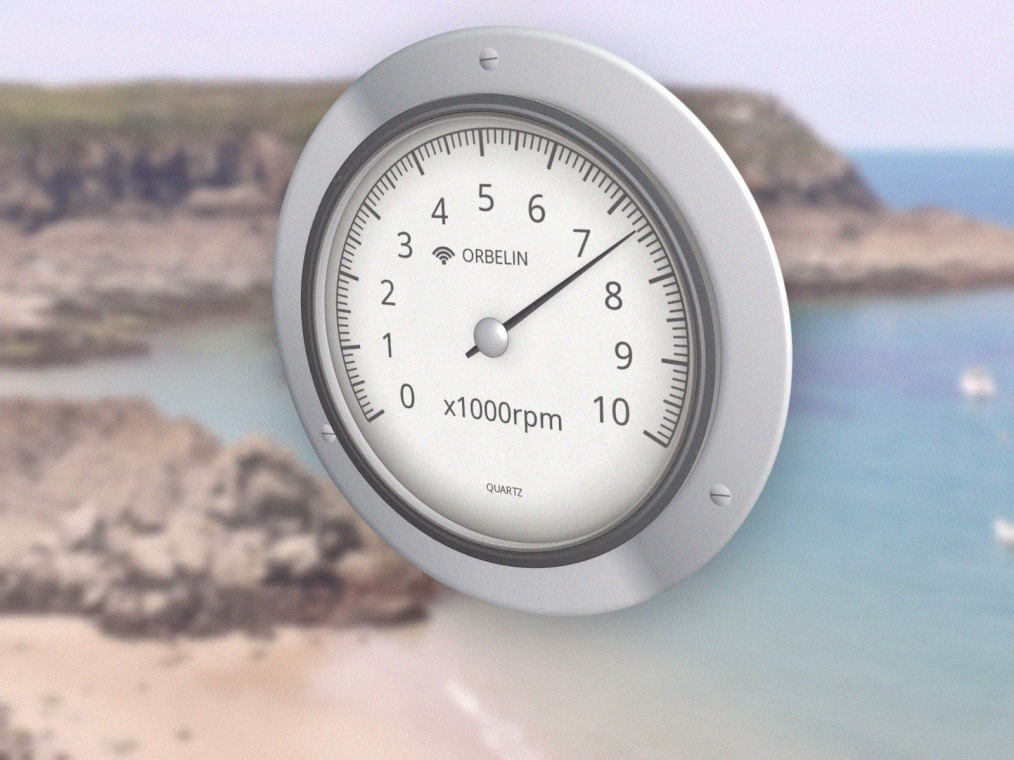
value=7400 unit=rpm
